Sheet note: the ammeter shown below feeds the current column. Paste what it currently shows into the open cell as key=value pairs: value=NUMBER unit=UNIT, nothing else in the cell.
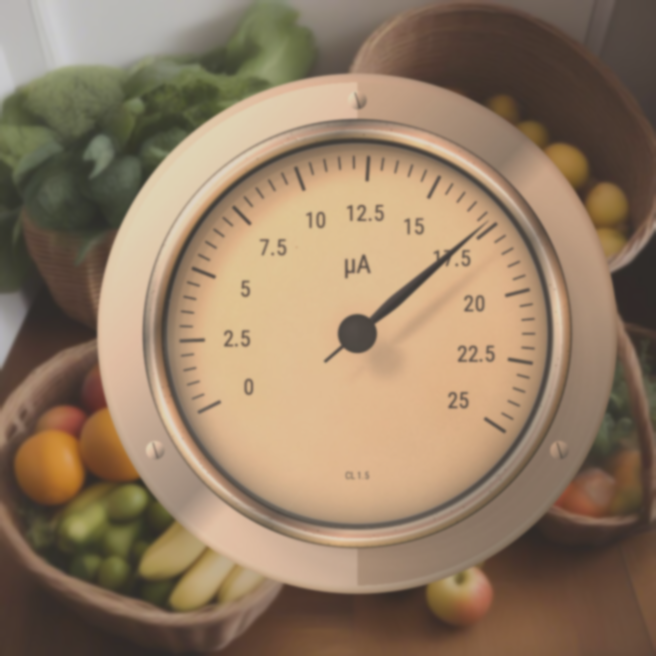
value=17.25 unit=µA
